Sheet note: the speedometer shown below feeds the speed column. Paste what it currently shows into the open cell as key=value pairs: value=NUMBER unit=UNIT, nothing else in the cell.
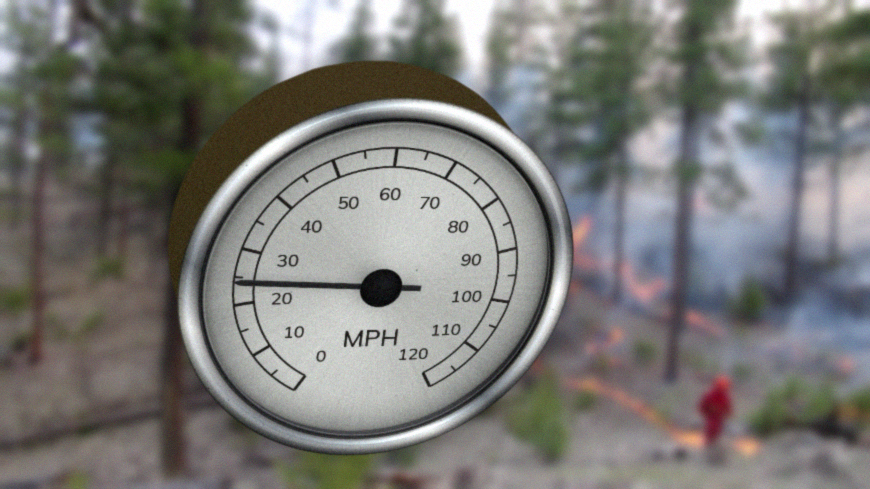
value=25 unit=mph
